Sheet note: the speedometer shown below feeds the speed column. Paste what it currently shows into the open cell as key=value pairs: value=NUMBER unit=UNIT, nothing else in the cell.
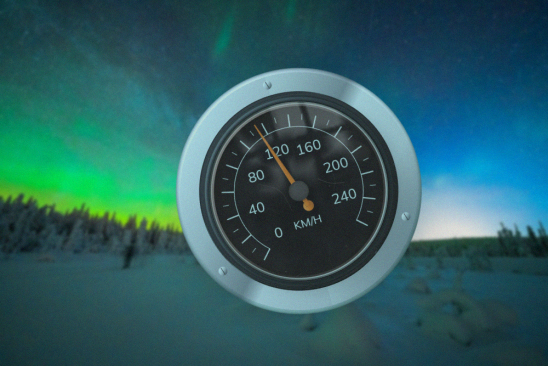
value=115 unit=km/h
